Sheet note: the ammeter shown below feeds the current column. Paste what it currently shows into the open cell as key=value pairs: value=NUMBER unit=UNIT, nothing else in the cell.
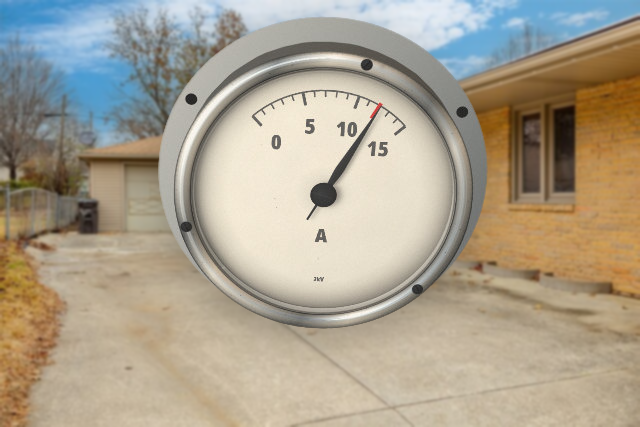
value=12 unit=A
